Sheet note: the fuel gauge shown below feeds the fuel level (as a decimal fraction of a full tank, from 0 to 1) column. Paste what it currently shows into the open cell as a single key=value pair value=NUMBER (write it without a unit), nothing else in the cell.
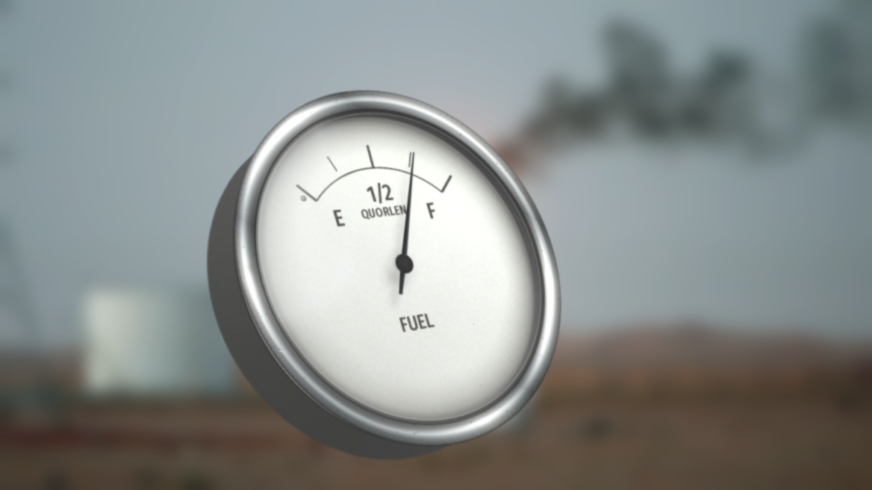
value=0.75
